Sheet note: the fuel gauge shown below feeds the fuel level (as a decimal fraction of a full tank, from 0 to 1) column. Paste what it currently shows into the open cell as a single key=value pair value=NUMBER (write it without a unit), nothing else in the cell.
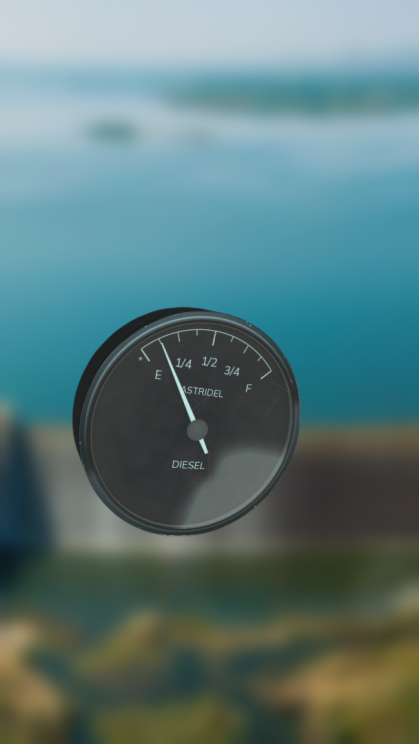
value=0.125
